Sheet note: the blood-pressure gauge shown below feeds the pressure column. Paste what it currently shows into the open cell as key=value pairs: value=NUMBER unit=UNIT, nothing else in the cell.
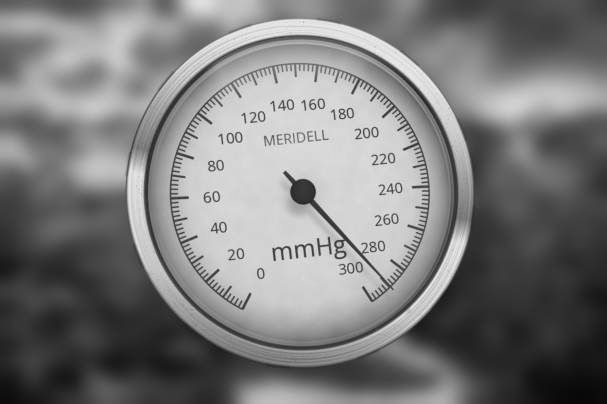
value=290 unit=mmHg
